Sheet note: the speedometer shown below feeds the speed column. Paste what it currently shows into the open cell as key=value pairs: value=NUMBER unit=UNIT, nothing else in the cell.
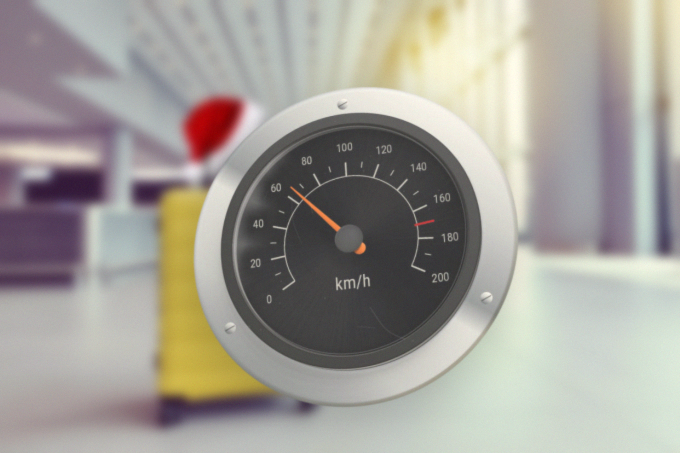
value=65 unit=km/h
